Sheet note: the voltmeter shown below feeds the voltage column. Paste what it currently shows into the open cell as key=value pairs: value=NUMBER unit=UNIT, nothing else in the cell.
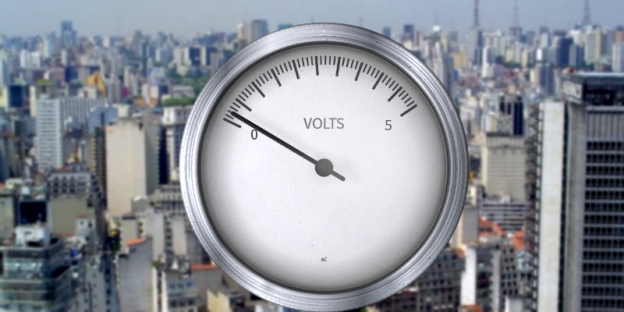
value=0.2 unit=V
